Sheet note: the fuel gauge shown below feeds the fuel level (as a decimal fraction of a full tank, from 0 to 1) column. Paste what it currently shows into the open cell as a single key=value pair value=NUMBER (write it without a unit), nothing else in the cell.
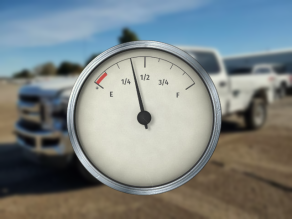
value=0.375
